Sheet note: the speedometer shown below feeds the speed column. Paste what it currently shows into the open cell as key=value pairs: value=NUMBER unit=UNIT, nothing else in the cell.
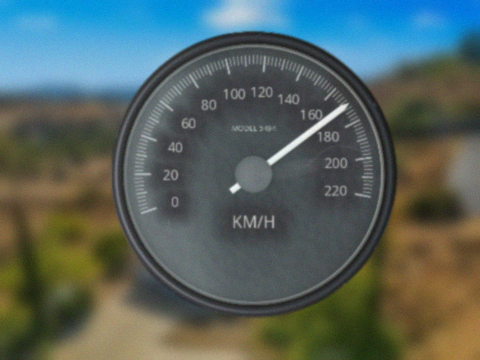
value=170 unit=km/h
